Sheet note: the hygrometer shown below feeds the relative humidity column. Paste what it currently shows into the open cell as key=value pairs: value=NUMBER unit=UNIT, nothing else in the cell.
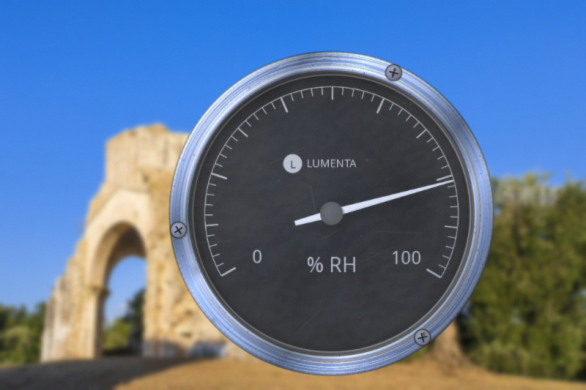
value=81 unit=%
